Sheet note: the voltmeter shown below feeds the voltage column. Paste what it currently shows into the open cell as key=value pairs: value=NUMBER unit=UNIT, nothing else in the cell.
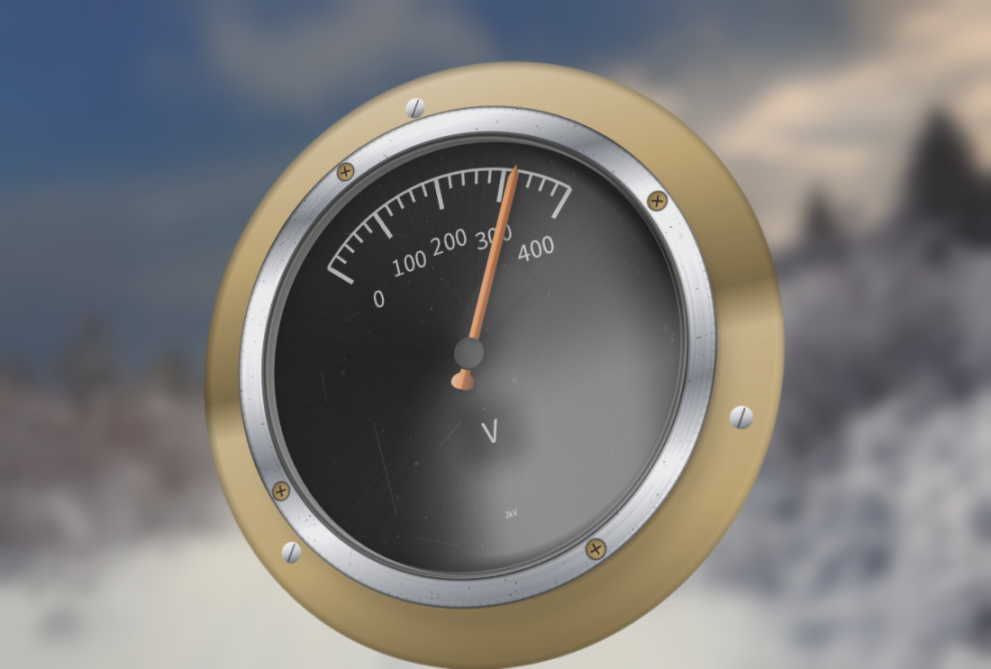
value=320 unit=V
